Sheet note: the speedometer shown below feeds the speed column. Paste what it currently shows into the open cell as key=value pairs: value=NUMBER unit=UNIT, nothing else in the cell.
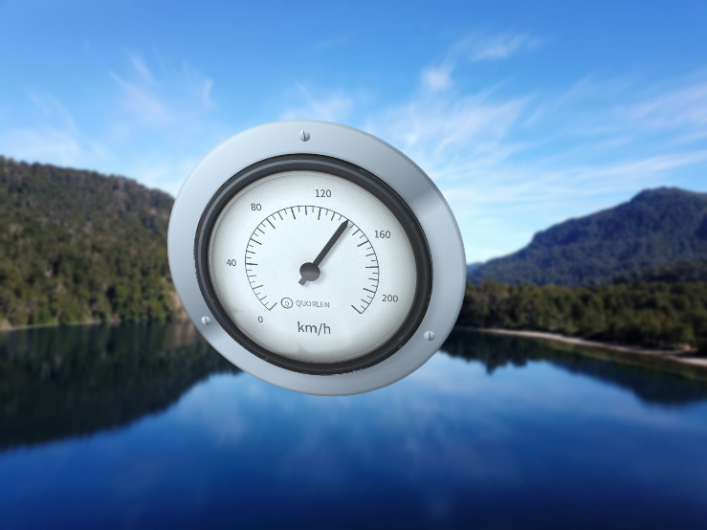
value=140 unit=km/h
